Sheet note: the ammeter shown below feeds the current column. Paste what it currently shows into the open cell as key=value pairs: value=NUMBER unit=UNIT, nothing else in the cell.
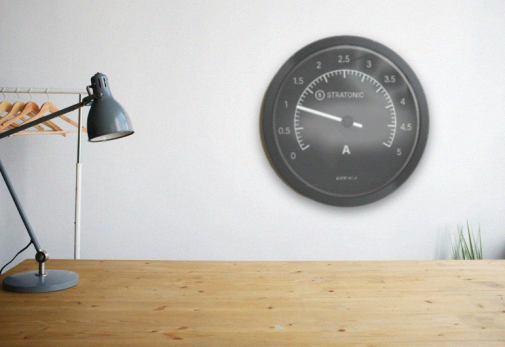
value=1 unit=A
